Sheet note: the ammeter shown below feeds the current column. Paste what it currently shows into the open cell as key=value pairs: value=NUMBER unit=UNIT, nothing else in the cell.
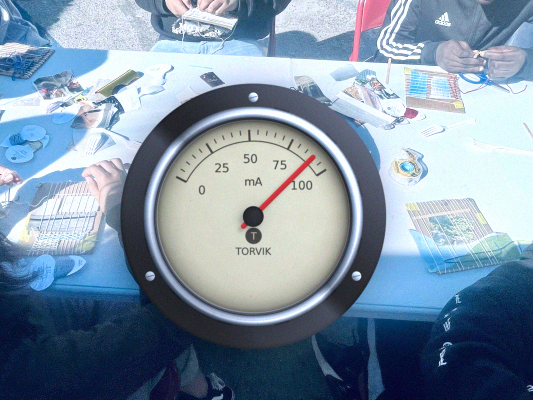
value=90 unit=mA
